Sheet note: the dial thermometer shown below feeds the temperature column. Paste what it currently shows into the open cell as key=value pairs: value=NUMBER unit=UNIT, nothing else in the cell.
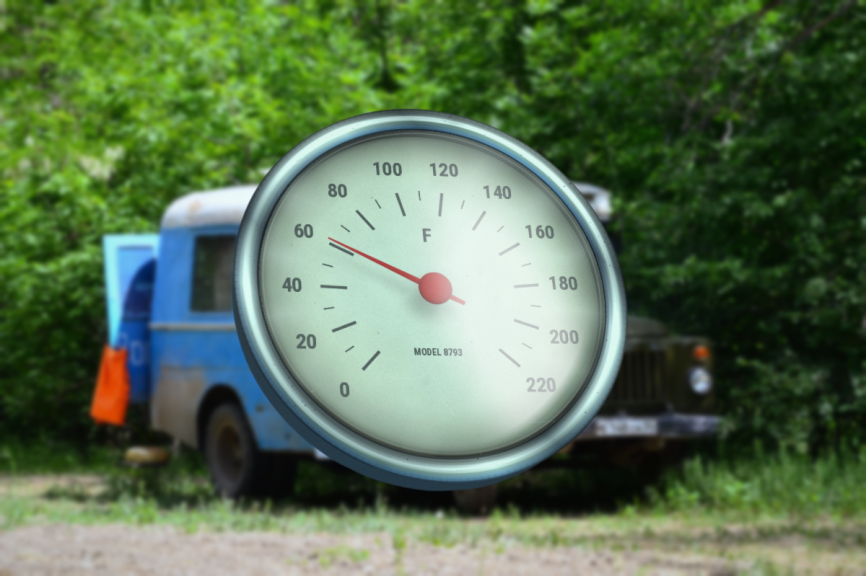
value=60 unit=°F
